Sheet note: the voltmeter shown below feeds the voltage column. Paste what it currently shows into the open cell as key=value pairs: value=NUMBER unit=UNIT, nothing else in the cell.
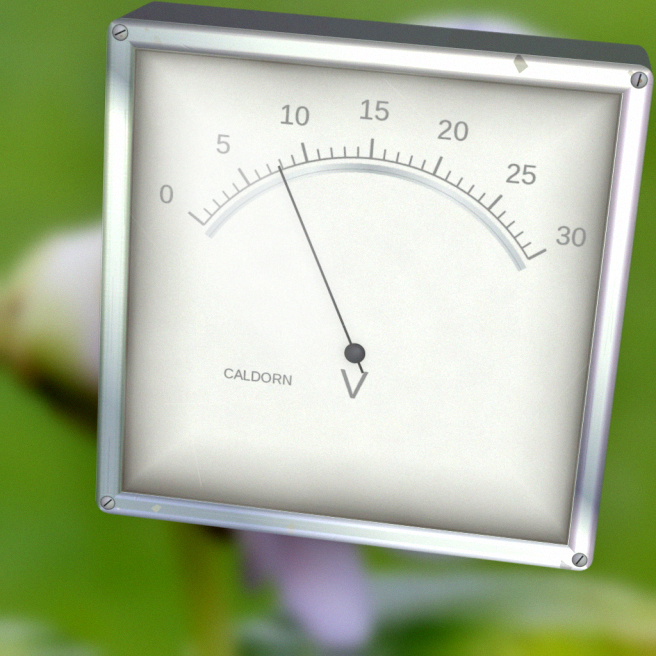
value=8 unit=V
